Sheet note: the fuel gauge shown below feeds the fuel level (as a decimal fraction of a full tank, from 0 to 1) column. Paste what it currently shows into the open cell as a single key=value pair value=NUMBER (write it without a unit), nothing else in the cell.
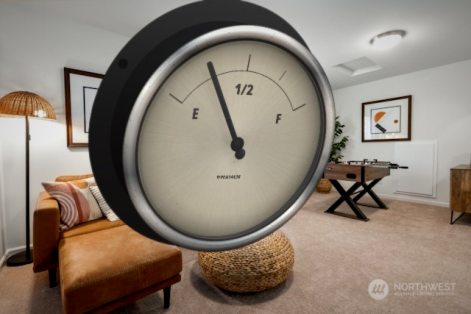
value=0.25
